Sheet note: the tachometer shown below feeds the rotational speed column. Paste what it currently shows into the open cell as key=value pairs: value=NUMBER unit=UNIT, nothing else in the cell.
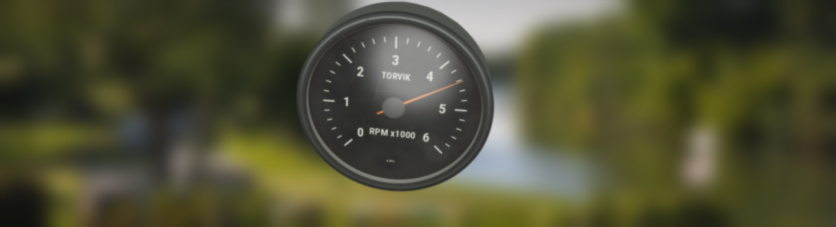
value=4400 unit=rpm
